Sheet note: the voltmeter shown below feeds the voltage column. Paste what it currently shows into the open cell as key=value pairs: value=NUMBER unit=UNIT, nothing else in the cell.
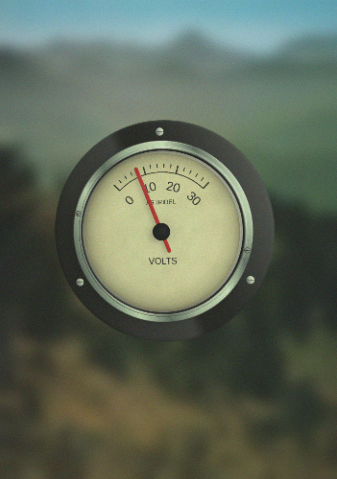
value=8 unit=V
